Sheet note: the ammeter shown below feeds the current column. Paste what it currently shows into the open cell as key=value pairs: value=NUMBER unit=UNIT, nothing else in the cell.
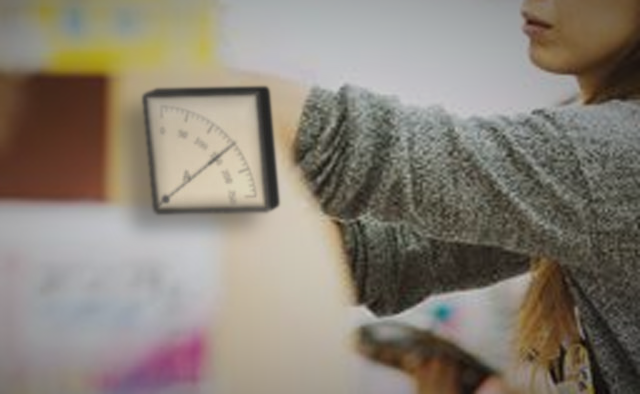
value=150 unit=A
